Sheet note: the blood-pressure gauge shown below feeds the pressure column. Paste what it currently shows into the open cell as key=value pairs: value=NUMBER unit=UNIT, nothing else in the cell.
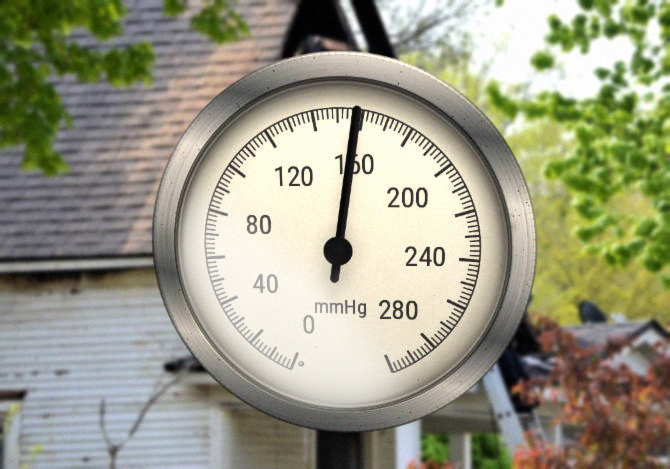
value=158 unit=mmHg
